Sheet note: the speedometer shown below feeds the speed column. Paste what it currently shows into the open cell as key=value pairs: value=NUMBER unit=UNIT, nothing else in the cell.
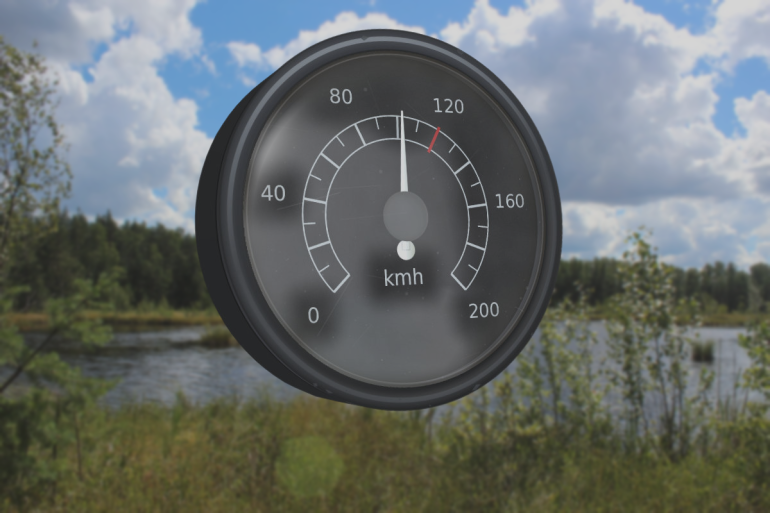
value=100 unit=km/h
